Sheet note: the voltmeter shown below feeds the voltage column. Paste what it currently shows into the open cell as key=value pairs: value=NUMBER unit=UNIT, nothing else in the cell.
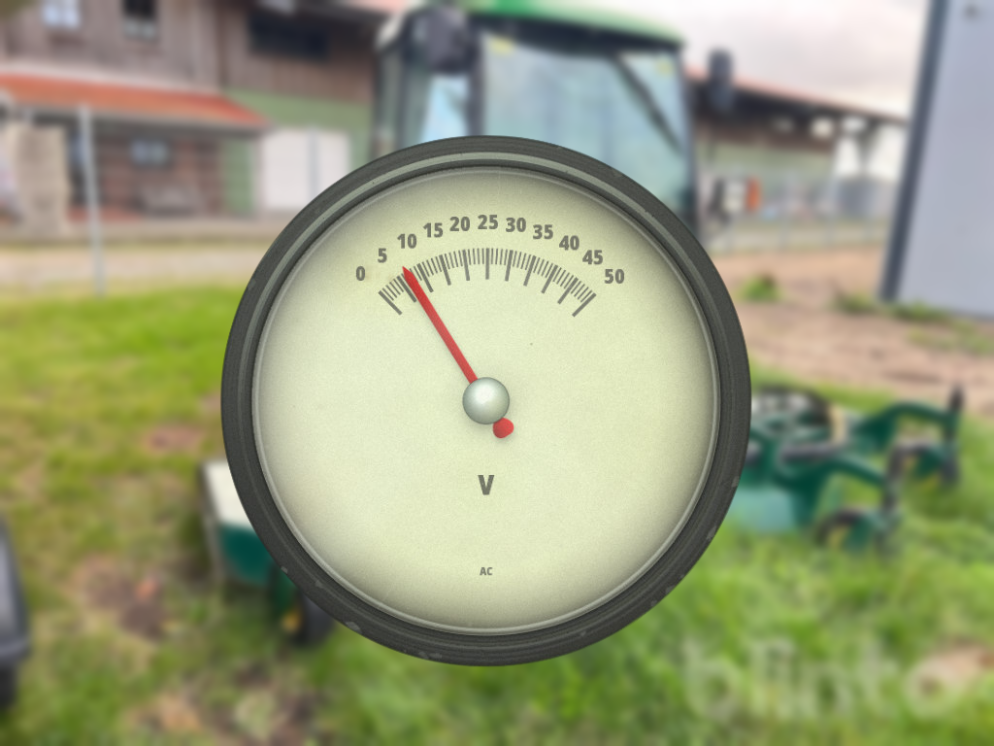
value=7 unit=V
